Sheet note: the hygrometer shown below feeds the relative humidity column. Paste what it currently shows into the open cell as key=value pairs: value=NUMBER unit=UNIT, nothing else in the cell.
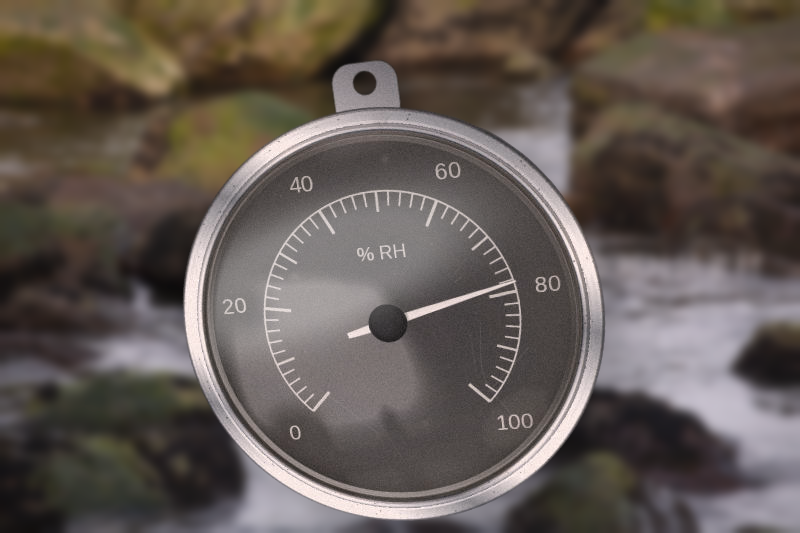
value=78 unit=%
